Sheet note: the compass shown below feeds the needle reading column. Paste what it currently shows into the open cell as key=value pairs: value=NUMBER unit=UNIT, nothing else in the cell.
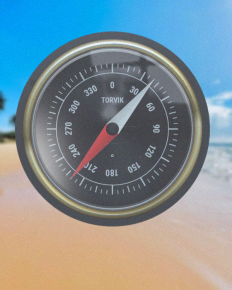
value=220 unit=°
